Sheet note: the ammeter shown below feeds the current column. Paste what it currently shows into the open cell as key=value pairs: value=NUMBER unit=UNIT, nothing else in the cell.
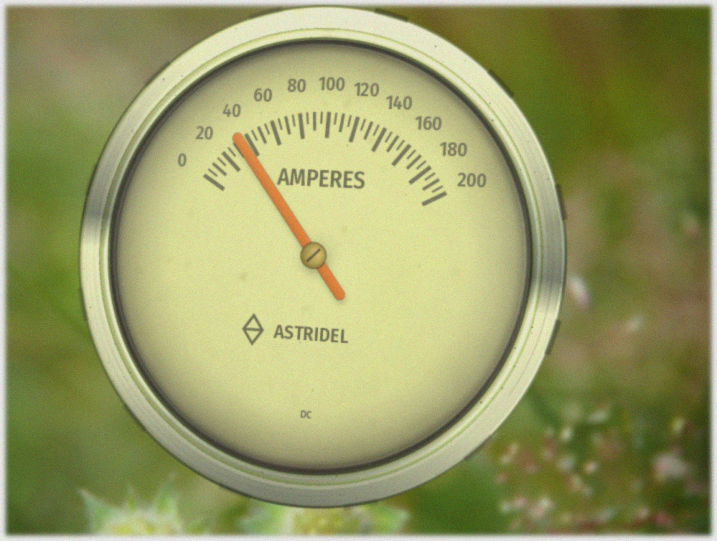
value=35 unit=A
